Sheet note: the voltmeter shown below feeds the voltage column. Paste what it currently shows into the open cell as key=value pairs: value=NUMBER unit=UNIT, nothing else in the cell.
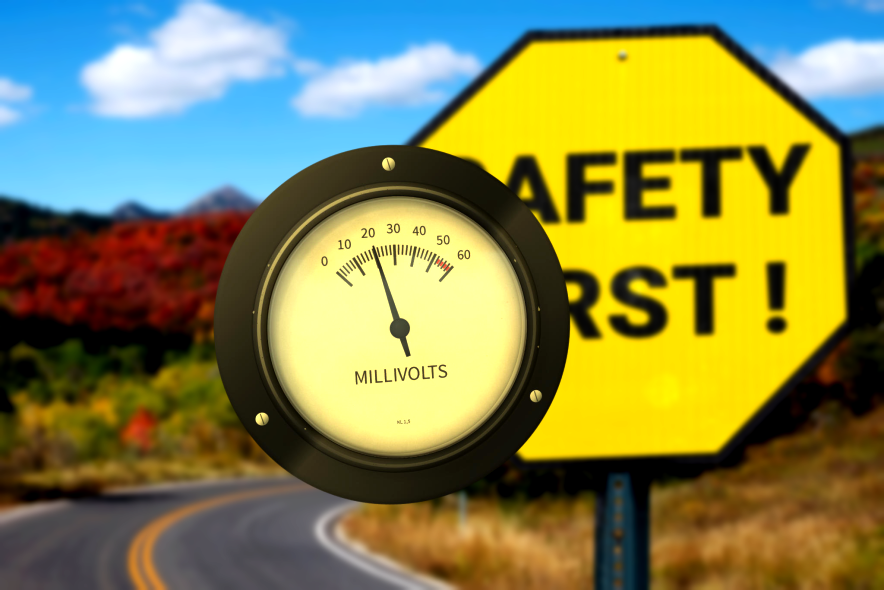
value=20 unit=mV
